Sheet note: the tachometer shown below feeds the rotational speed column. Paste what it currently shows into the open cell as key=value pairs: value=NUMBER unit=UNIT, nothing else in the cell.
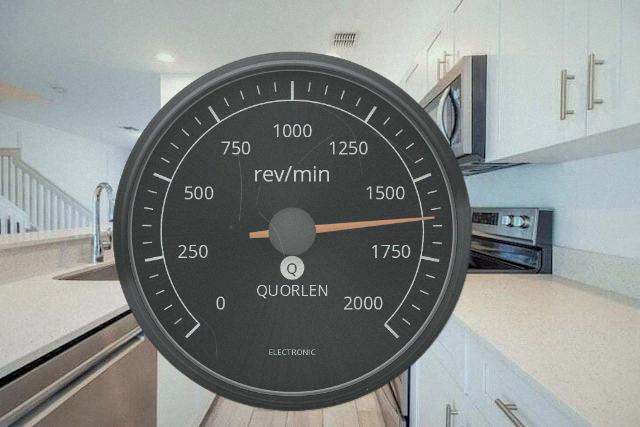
value=1625 unit=rpm
